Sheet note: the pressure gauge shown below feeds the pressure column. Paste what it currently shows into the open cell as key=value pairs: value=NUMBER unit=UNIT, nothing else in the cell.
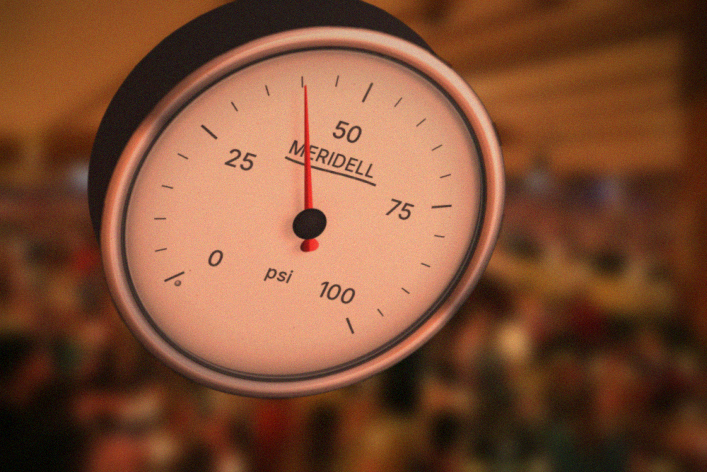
value=40 unit=psi
